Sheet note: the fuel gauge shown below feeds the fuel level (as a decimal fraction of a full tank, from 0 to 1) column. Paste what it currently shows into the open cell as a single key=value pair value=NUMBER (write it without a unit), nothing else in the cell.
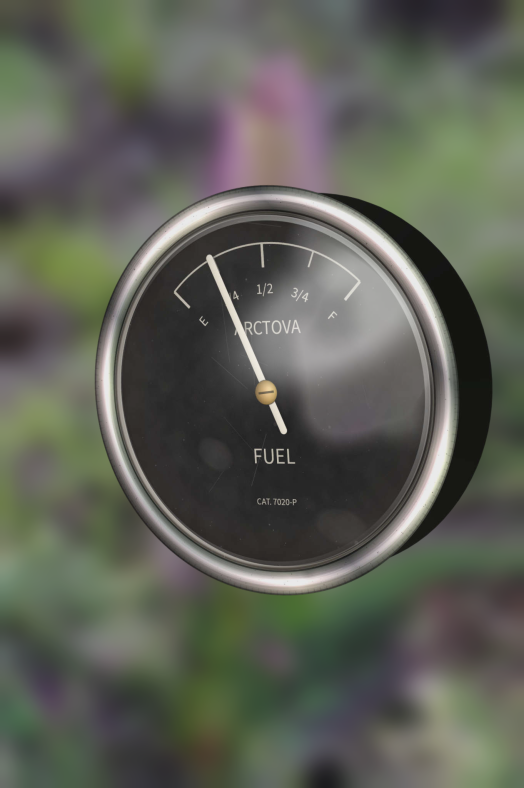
value=0.25
